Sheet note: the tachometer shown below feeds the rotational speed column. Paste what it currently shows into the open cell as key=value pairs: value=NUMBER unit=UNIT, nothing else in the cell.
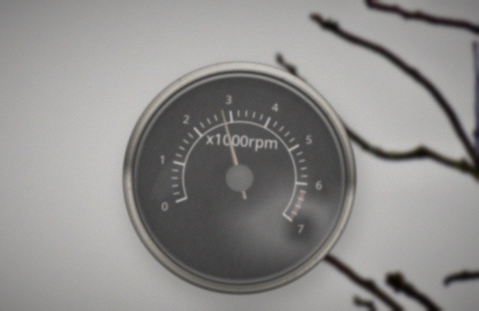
value=2800 unit=rpm
